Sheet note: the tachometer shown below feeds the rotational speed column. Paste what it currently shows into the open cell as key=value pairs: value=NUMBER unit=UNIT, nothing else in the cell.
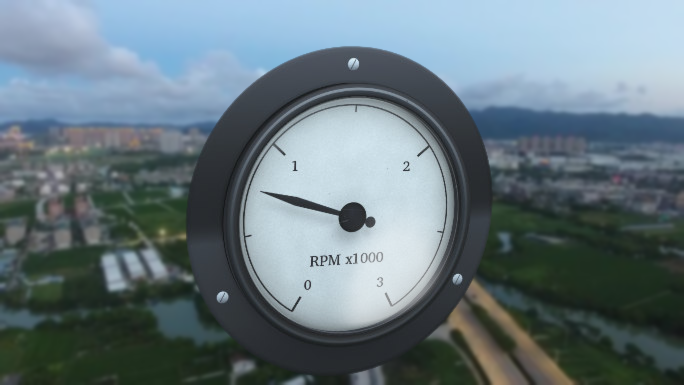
value=750 unit=rpm
